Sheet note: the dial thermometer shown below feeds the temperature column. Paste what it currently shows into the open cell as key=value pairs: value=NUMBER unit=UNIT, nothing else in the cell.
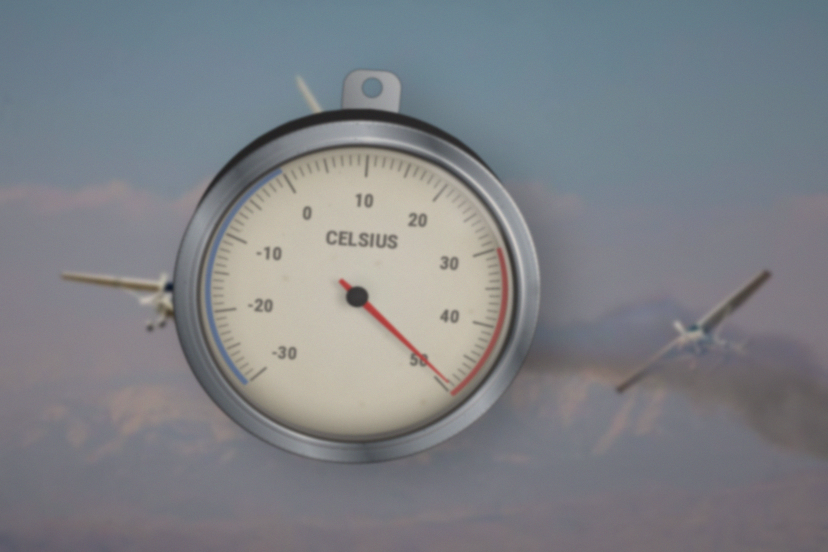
value=49 unit=°C
